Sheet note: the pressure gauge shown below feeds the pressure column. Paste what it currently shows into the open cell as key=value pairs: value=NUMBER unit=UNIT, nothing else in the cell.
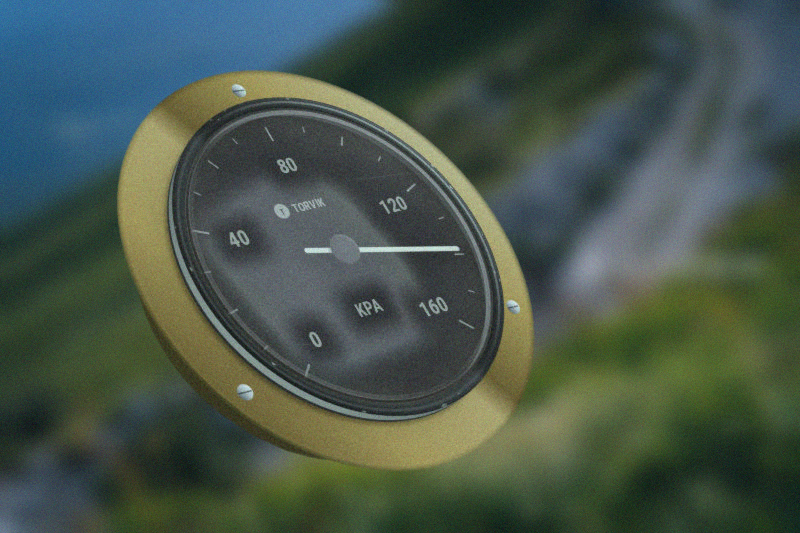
value=140 unit=kPa
